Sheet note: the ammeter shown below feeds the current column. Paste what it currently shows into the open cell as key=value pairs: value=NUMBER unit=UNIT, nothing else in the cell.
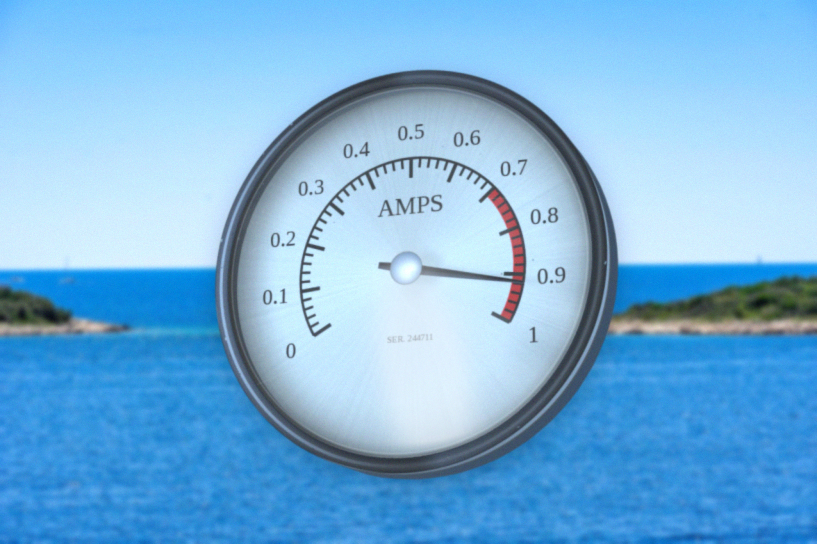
value=0.92 unit=A
